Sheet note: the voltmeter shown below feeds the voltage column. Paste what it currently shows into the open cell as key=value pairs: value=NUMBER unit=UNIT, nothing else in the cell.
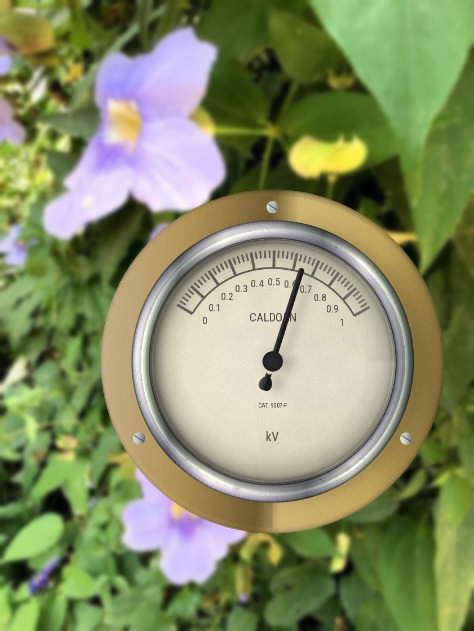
value=0.64 unit=kV
